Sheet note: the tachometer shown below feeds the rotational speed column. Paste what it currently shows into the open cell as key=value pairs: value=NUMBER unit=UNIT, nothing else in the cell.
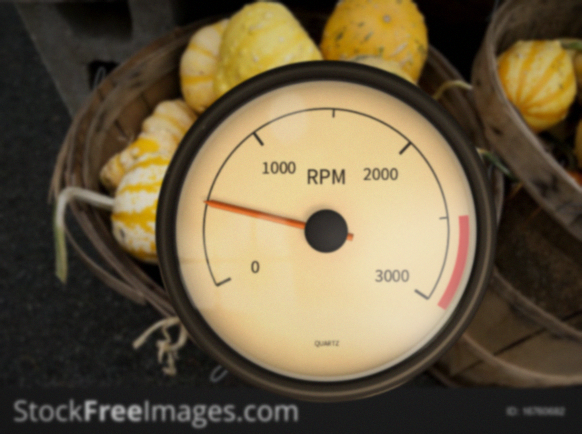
value=500 unit=rpm
